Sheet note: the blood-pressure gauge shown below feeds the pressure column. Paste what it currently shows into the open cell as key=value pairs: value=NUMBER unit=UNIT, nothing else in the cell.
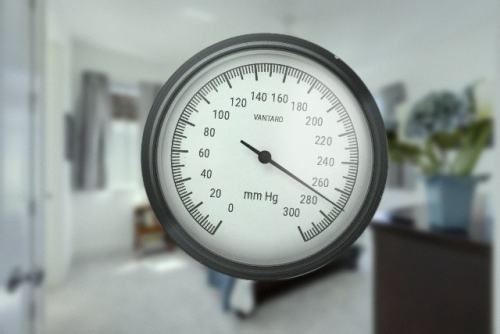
value=270 unit=mmHg
